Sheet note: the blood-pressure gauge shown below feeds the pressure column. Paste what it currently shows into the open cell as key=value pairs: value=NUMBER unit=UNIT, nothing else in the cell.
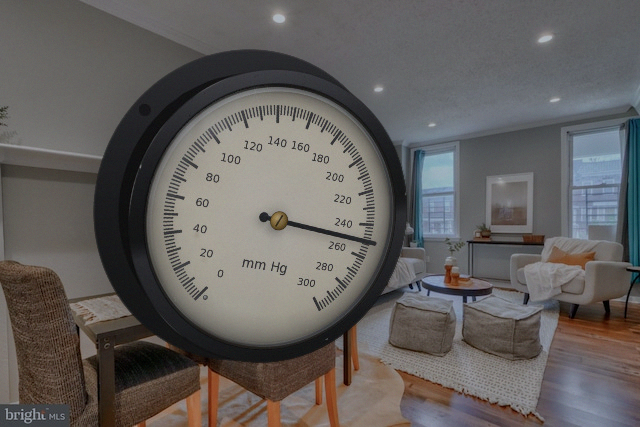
value=250 unit=mmHg
